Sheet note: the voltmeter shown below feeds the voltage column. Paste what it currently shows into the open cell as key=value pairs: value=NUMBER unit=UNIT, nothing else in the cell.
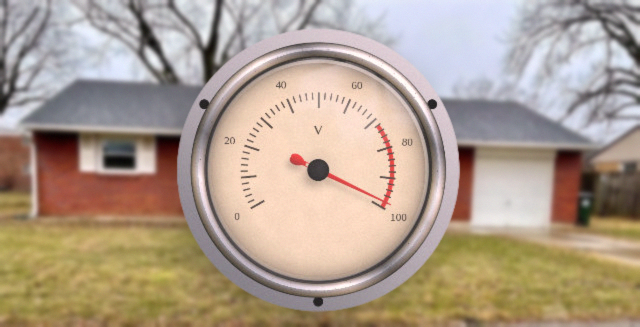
value=98 unit=V
